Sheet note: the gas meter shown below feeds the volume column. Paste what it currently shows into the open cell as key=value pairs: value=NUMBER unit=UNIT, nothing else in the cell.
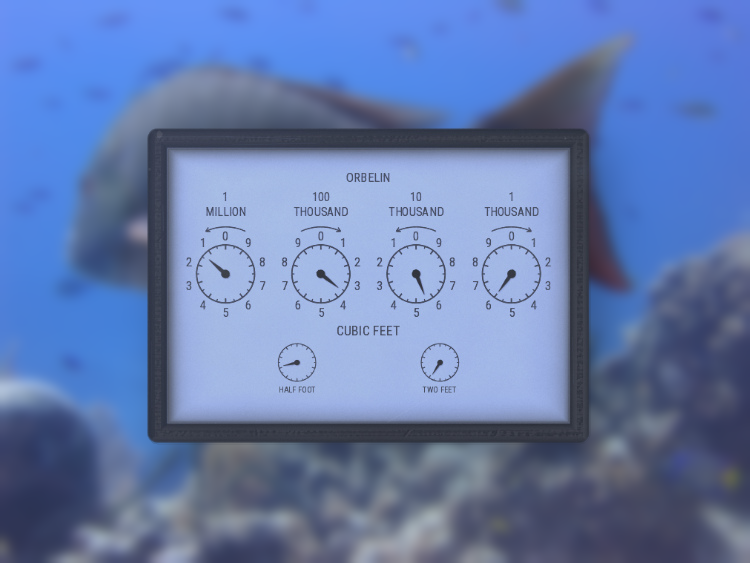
value=135600 unit=ft³
